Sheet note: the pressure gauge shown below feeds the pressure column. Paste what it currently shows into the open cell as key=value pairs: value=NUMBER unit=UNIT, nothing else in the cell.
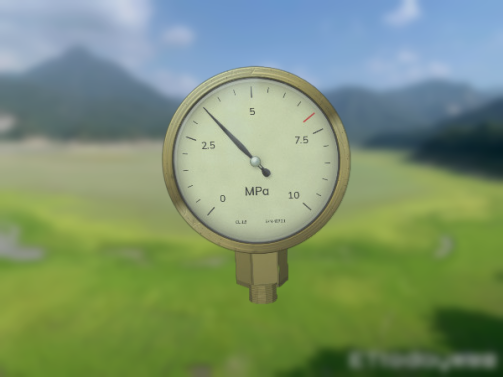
value=3.5 unit=MPa
